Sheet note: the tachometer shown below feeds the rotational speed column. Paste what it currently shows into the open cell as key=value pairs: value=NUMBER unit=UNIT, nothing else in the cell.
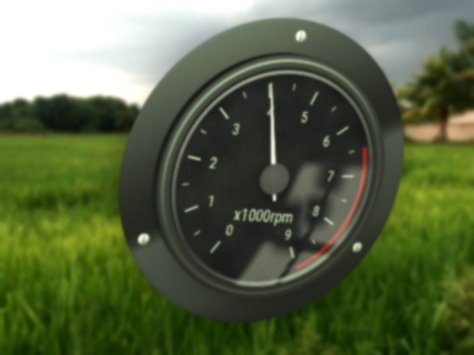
value=4000 unit=rpm
